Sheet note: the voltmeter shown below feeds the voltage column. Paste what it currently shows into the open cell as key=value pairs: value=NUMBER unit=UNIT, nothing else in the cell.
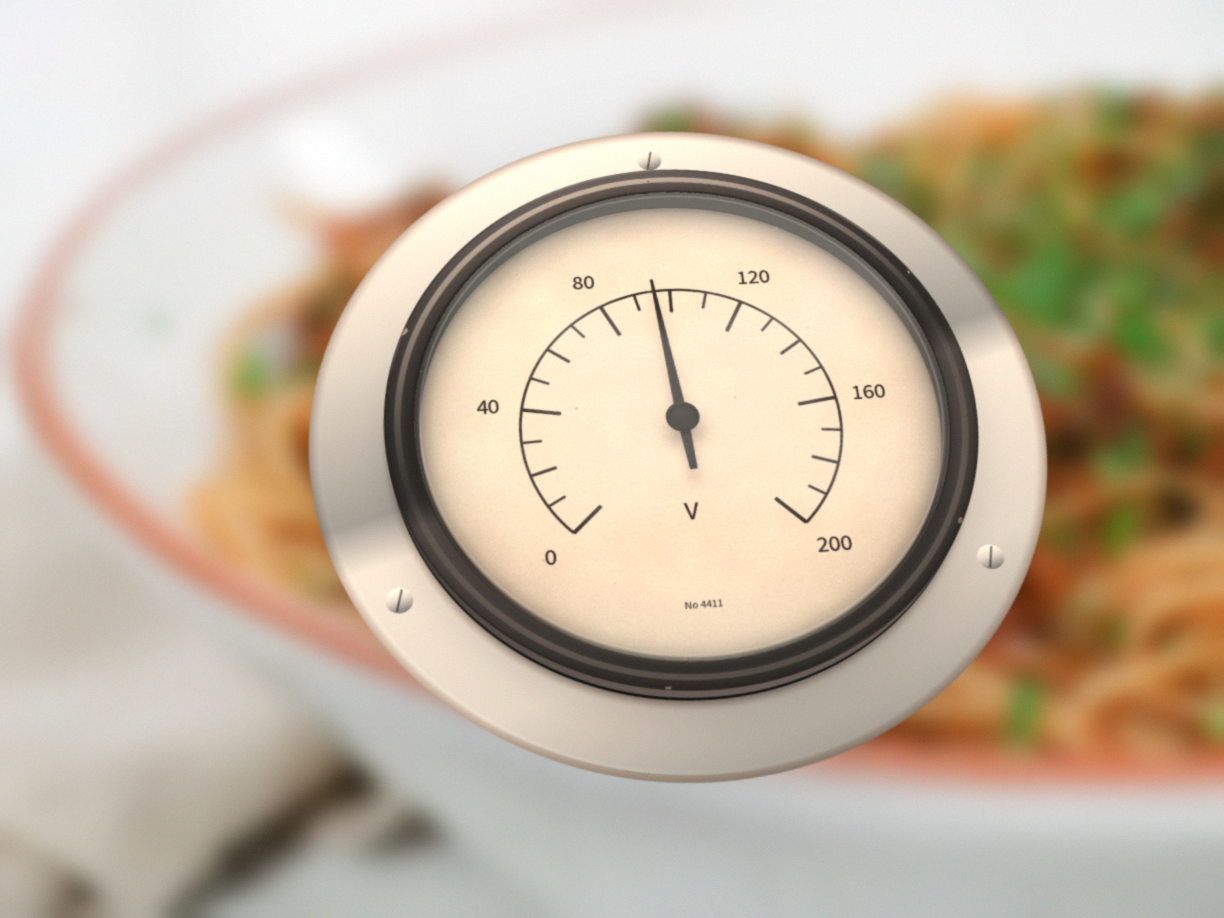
value=95 unit=V
